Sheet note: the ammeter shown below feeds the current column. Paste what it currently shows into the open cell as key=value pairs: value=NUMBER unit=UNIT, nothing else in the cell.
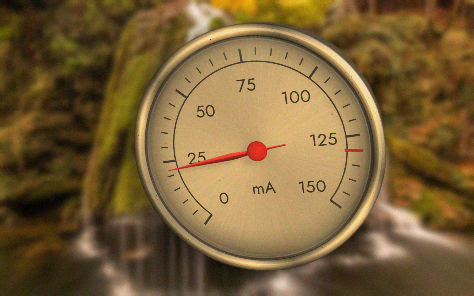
value=22.5 unit=mA
